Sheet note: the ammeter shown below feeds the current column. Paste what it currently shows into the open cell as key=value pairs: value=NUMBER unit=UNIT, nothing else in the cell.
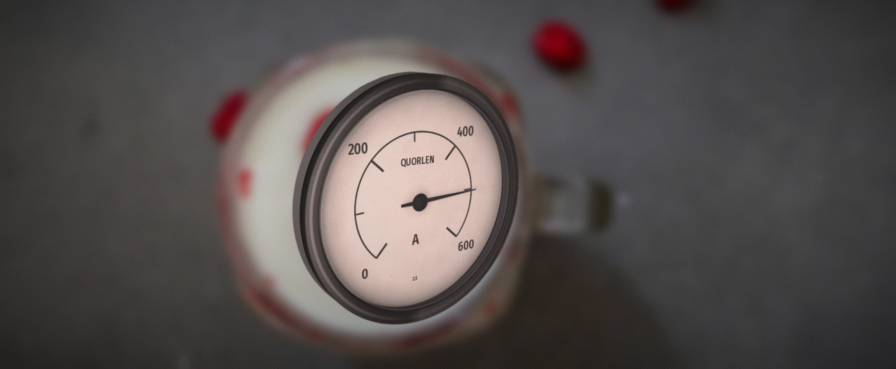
value=500 unit=A
